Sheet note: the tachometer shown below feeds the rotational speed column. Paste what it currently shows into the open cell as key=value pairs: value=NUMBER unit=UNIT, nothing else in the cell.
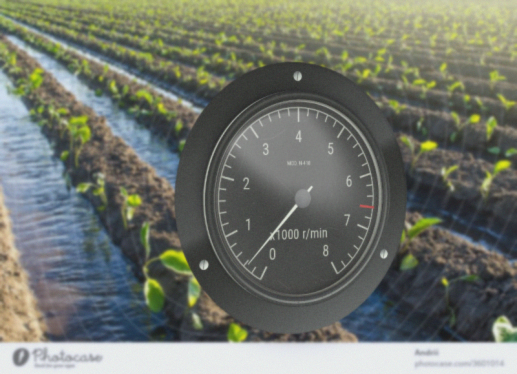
value=400 unit=rpm
